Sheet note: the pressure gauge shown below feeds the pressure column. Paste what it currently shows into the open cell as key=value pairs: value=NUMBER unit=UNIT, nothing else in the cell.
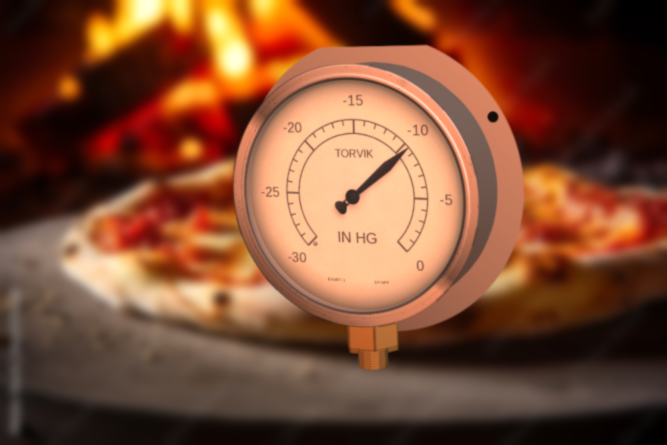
value=-9.5 unit=inHg
